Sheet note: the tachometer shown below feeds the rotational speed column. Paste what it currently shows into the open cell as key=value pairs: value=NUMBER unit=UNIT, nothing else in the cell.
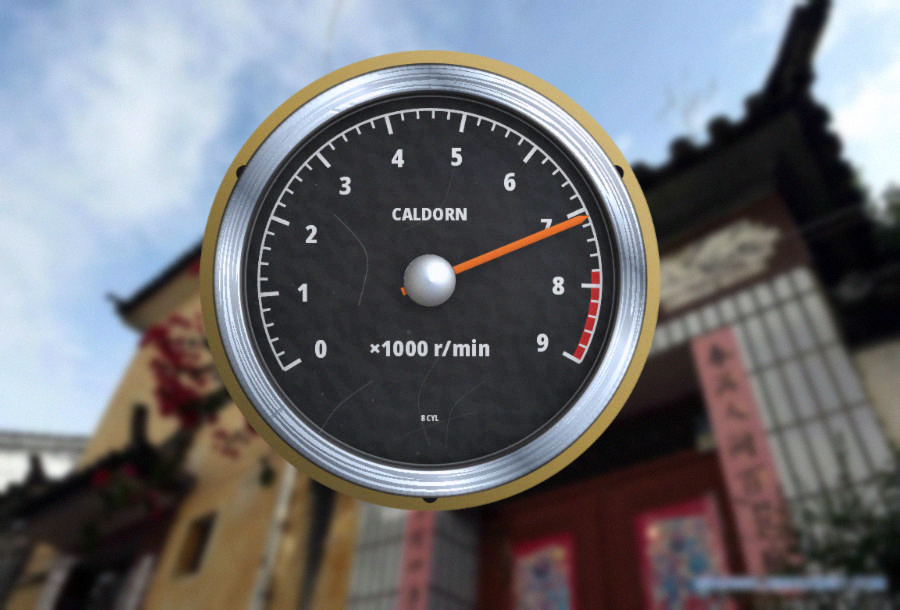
value=7100 unit=rpm
